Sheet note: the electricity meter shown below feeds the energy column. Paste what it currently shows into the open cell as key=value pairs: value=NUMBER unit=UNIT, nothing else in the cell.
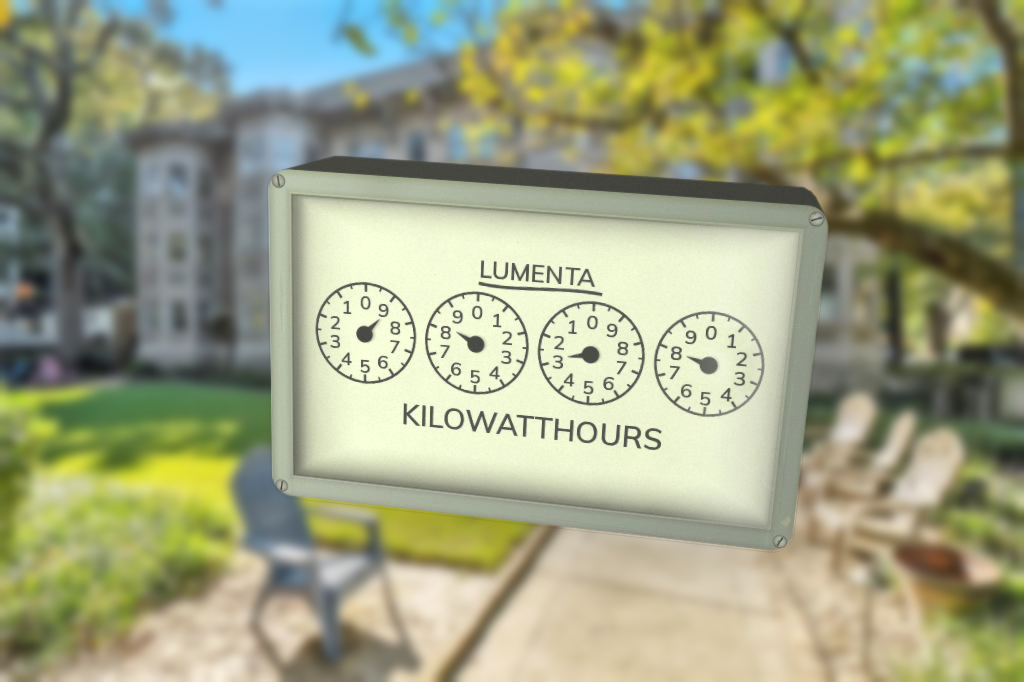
value=8828 unit=kWh
